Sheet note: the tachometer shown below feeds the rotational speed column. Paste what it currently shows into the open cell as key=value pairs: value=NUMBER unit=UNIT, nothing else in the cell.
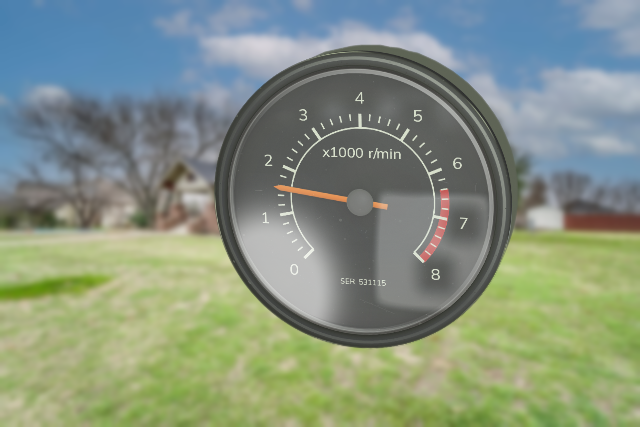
value=1600 unit=rpm
